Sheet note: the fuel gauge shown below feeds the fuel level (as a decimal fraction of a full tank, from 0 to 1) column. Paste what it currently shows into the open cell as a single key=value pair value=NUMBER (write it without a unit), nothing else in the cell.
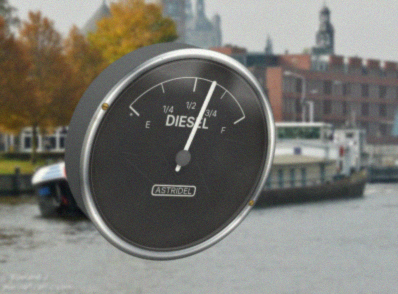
value=0.625
